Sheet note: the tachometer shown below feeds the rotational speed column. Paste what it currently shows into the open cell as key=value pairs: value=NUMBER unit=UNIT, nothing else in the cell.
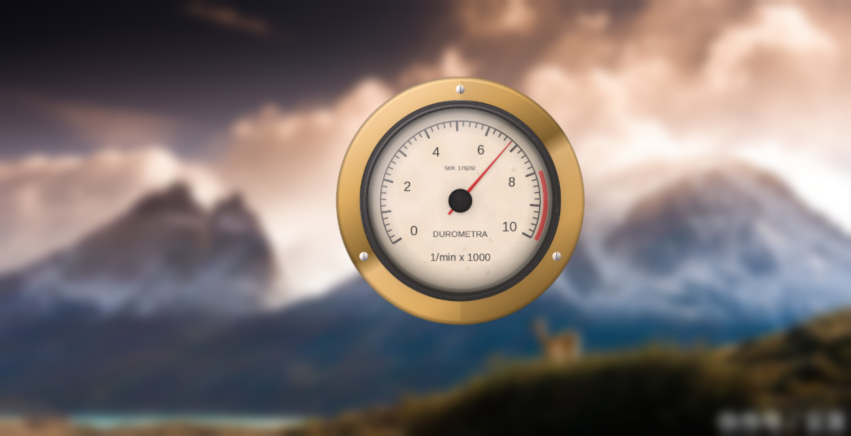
value=6800 unit=rpm
